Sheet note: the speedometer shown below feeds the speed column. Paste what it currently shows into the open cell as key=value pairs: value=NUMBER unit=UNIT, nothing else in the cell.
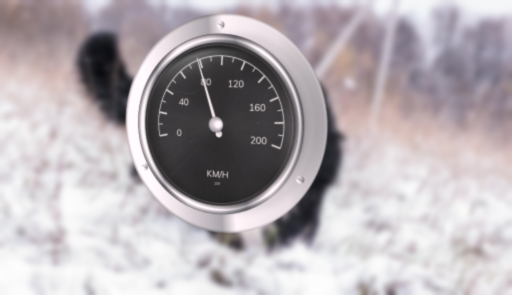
value=80 unit=km/h
